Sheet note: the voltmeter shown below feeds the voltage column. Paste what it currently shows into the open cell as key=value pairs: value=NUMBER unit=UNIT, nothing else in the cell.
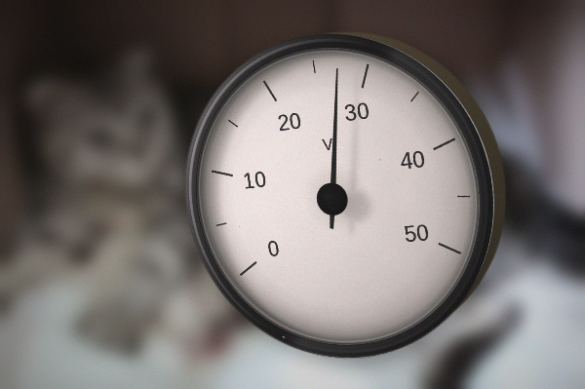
value=27.5 unit=V
